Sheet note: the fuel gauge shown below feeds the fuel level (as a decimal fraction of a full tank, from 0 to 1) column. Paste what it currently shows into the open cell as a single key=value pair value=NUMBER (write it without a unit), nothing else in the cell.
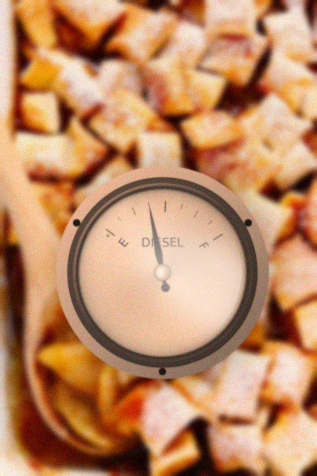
value=0.375
